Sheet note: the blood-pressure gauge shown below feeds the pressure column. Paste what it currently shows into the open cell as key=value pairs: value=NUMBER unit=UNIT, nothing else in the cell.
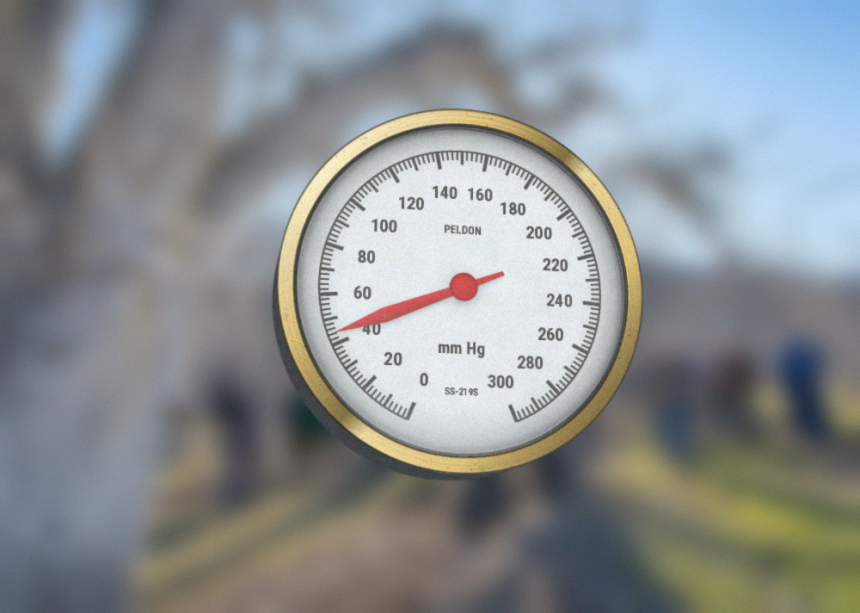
value=44 unit=mmHg
